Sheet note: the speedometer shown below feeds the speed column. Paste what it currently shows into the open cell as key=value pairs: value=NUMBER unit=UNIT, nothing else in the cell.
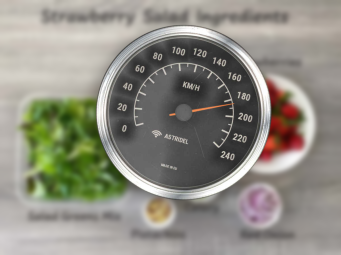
value=185 unit=km/h
